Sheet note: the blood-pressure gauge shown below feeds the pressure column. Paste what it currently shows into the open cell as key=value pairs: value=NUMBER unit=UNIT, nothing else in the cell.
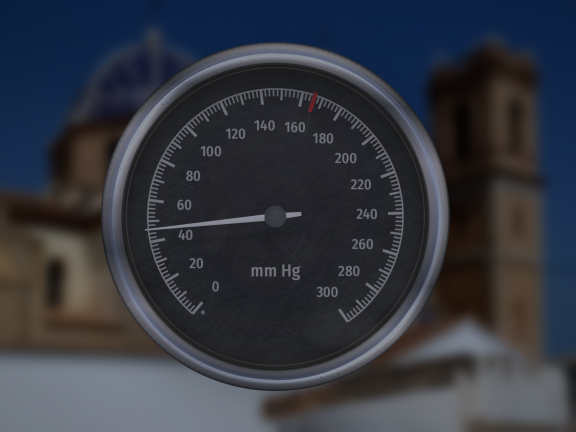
value=46 unit=mmHg
